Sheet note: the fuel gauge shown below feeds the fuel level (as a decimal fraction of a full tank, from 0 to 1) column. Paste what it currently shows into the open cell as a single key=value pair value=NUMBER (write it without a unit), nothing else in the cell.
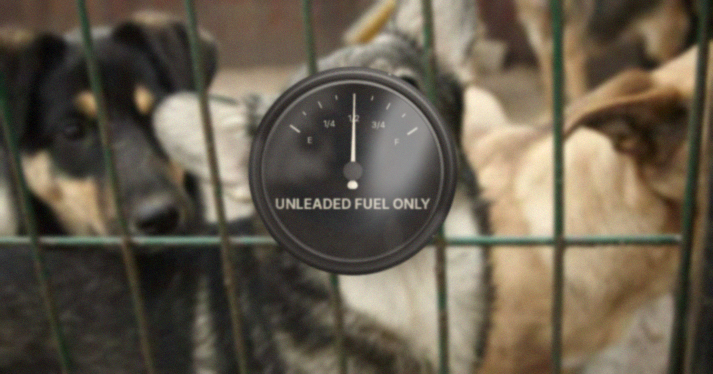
value=0.5
